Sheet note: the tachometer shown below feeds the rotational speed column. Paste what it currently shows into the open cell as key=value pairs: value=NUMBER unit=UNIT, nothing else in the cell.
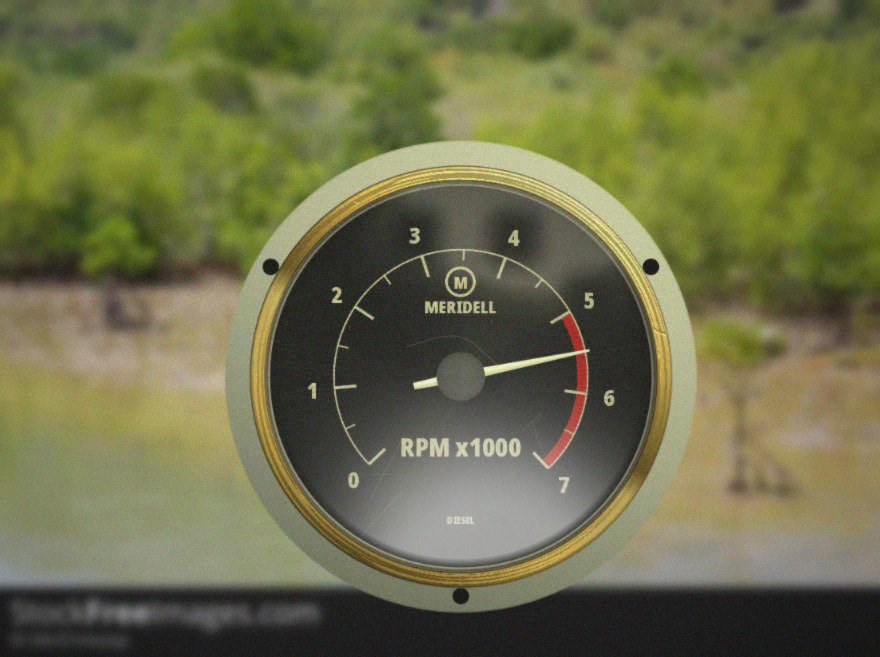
value=5500 unit=rpm
